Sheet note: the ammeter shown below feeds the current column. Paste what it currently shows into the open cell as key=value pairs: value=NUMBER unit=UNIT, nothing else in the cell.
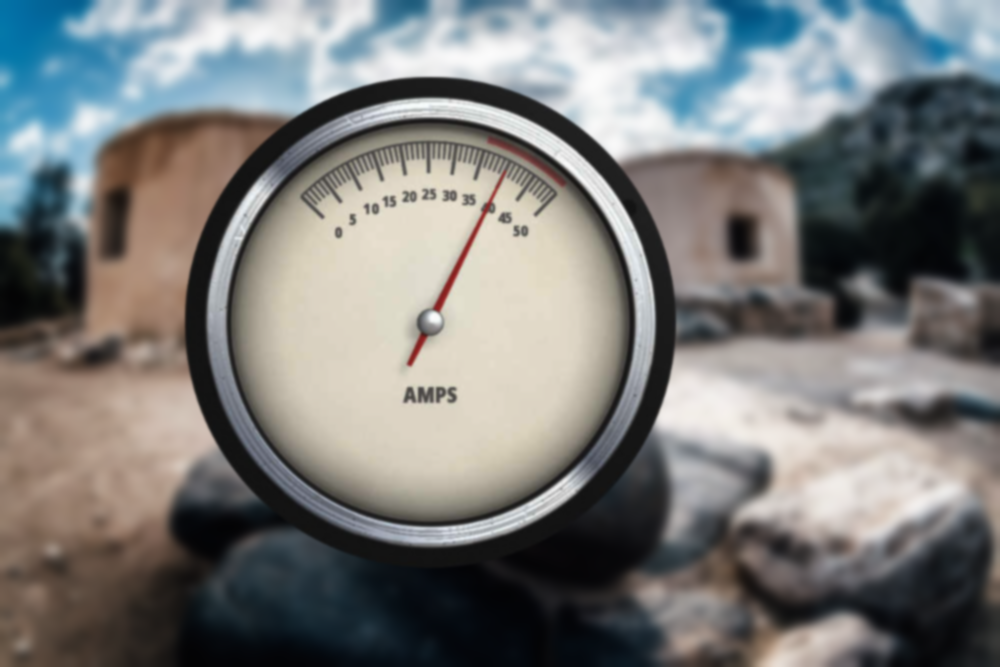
value=40 unit=A
